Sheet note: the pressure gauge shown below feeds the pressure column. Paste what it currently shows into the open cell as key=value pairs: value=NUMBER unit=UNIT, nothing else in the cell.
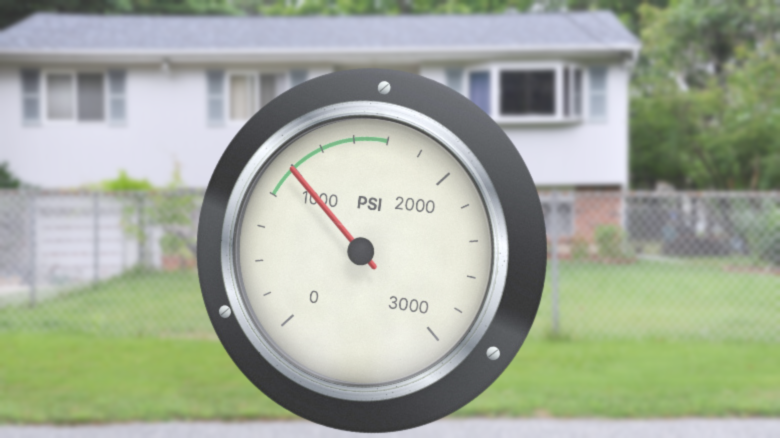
value=1000 unit=psi
